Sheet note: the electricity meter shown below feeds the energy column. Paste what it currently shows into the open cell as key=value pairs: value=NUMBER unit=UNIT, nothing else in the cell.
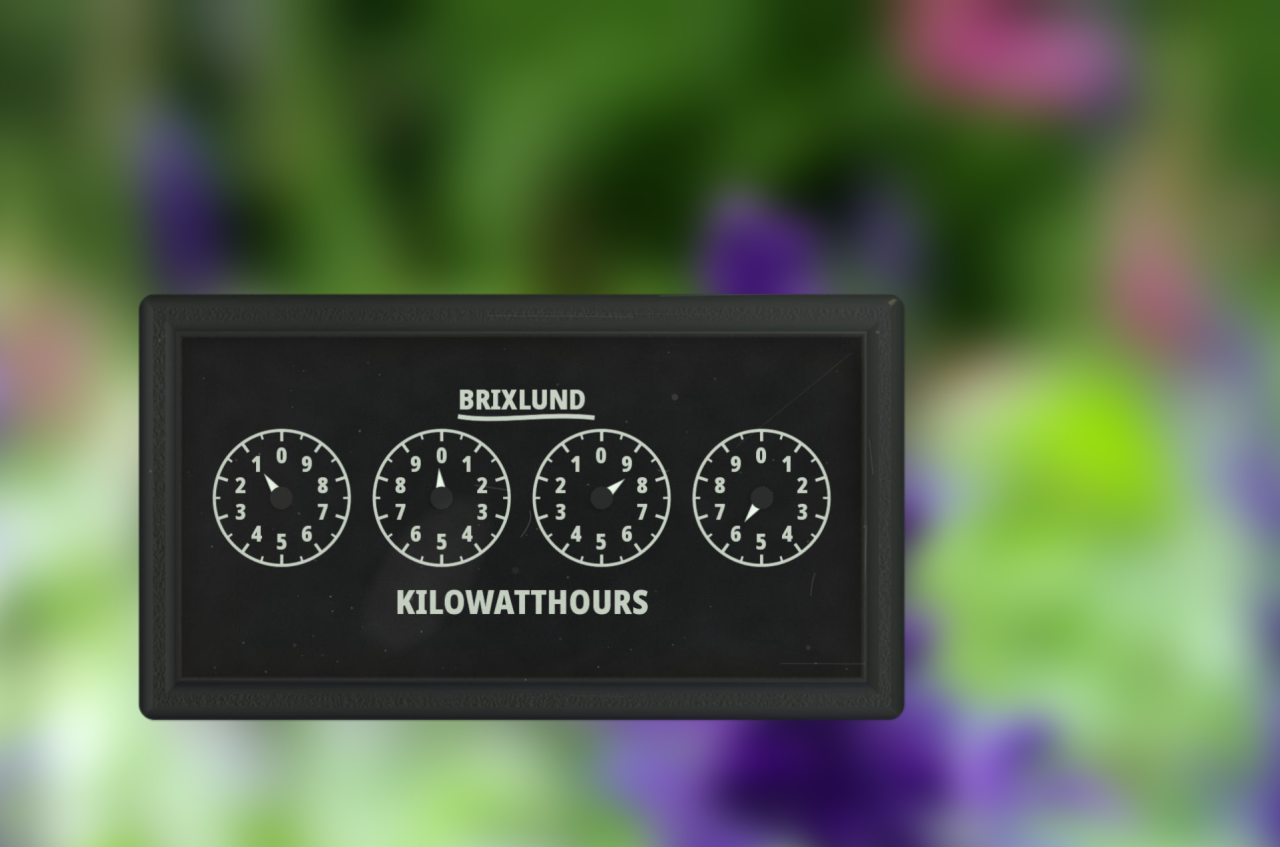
value=986 unit=kWh
